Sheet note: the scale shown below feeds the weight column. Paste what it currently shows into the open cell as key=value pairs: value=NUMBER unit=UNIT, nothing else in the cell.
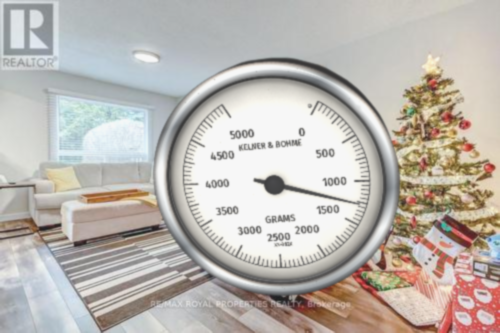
value=1250 unit=g
